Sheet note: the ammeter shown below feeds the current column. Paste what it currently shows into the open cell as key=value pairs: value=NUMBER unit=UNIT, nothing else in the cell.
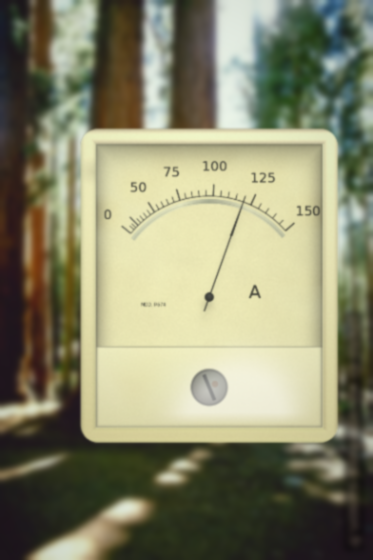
value=120 unit=A
